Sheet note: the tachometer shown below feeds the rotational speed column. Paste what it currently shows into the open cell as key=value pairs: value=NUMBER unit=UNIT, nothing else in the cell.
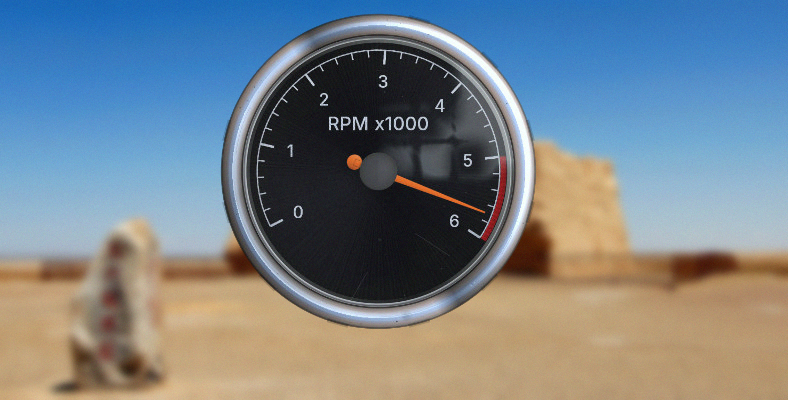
value=5700 unit=rpm
